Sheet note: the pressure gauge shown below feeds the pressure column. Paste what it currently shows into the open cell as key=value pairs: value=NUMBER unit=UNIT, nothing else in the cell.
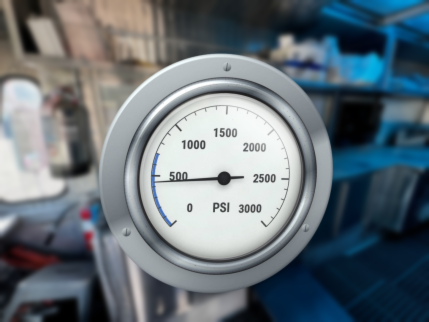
value=450 unit=psi
